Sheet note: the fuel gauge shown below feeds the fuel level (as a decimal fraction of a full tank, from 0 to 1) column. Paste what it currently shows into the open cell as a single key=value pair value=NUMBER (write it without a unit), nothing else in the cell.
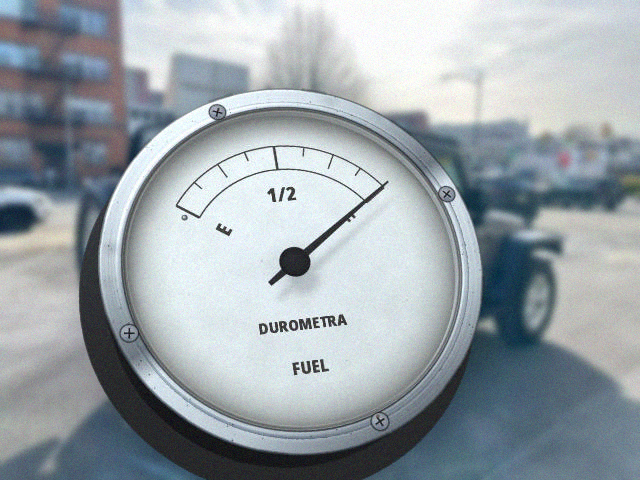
value=1
